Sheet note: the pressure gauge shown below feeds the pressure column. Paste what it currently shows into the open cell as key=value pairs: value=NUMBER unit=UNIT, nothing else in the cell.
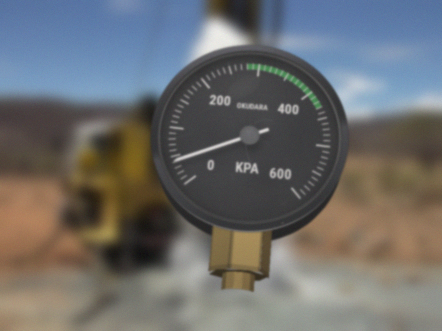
value=40 unit=kPa
